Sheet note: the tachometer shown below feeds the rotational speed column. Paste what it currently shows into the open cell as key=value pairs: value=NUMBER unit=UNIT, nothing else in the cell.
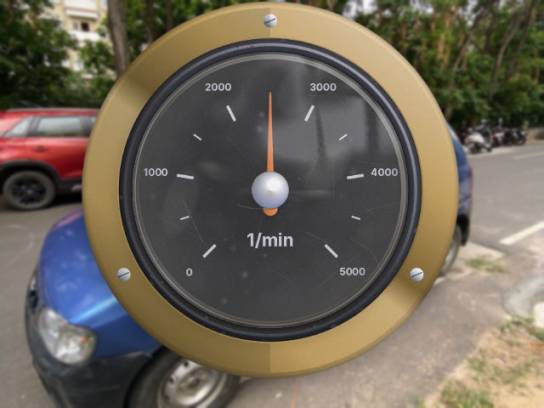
value=2500 unit=rpm
